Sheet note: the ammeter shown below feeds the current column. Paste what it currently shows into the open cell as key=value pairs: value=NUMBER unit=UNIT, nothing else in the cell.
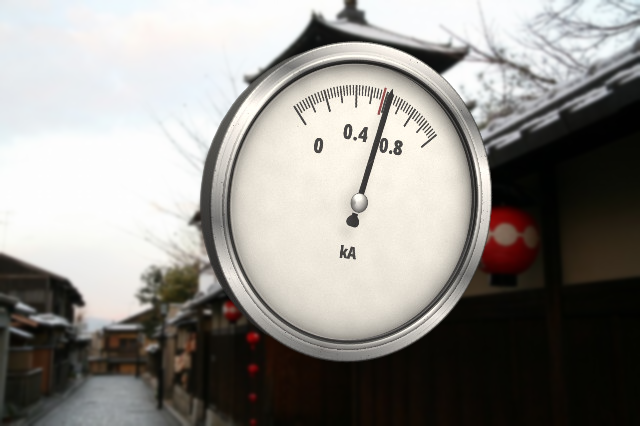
value=0.6 unit=kA
